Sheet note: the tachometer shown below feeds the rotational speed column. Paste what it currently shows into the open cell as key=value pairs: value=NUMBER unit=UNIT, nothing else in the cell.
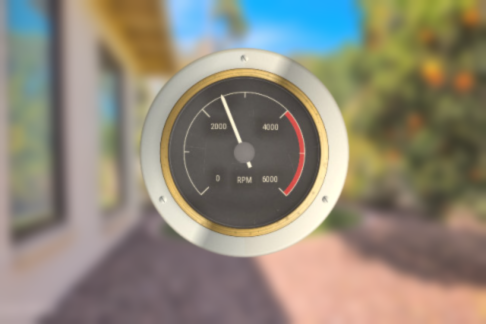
value=2500 unit=rpm
